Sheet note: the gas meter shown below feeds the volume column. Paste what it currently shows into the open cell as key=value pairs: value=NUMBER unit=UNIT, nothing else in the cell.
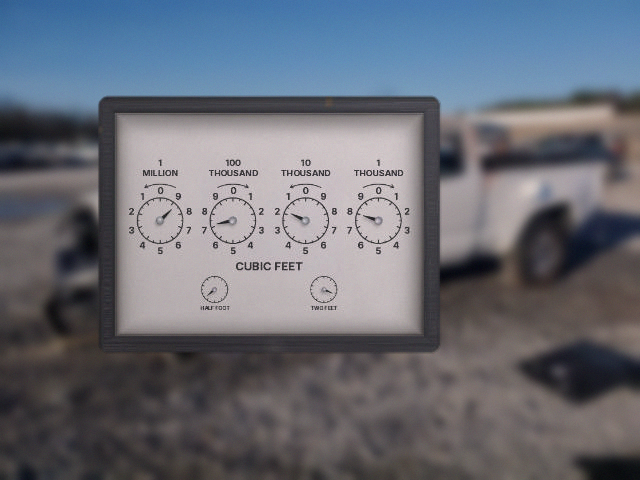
value=871800 unit=ft³
